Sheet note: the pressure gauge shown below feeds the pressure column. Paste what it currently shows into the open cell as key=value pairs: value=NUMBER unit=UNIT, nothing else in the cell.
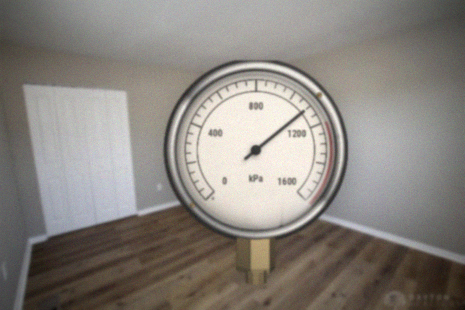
value=1100 unit=kPa
